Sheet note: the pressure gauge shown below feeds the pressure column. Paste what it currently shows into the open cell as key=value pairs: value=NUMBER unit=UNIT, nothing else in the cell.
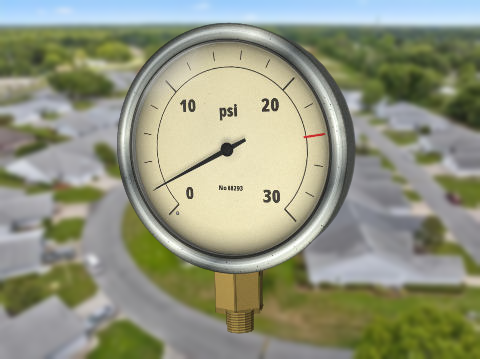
value=2 unit=psi
